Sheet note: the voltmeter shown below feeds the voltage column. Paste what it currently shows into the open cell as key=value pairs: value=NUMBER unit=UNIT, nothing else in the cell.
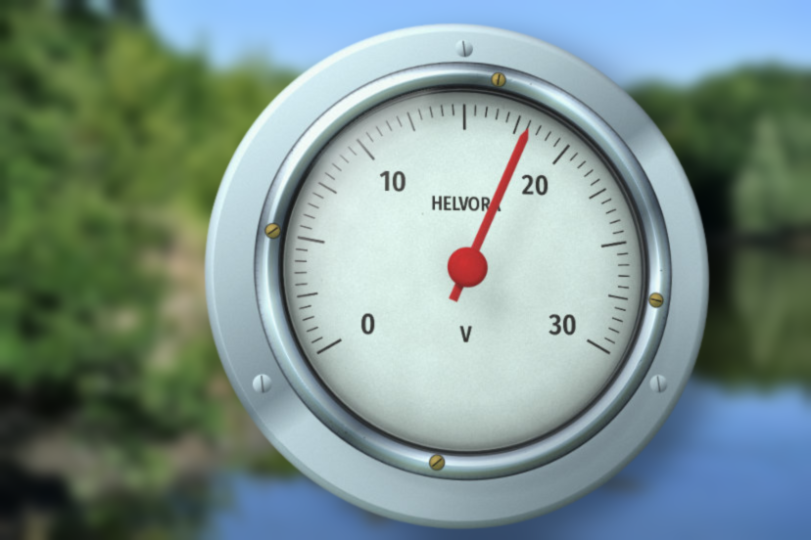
value=18 unit=V
